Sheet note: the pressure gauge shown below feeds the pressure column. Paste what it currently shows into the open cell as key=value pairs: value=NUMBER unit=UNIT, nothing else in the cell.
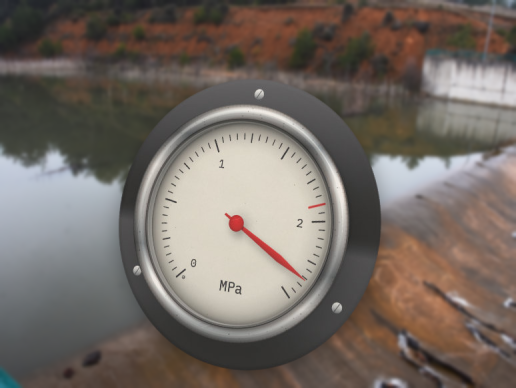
value=2.35 unit=MPa
